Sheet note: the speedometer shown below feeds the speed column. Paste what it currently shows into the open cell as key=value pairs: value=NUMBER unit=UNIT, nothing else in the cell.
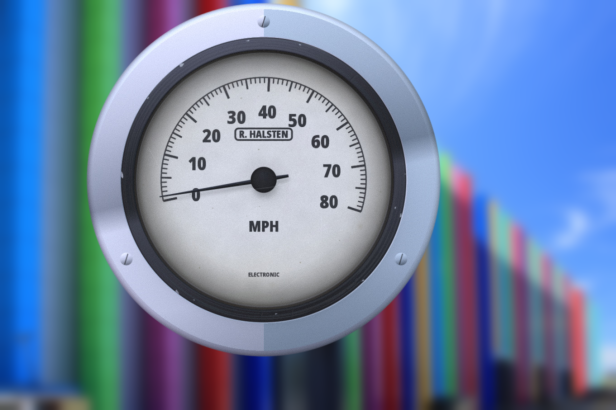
value=1 unit=mph
